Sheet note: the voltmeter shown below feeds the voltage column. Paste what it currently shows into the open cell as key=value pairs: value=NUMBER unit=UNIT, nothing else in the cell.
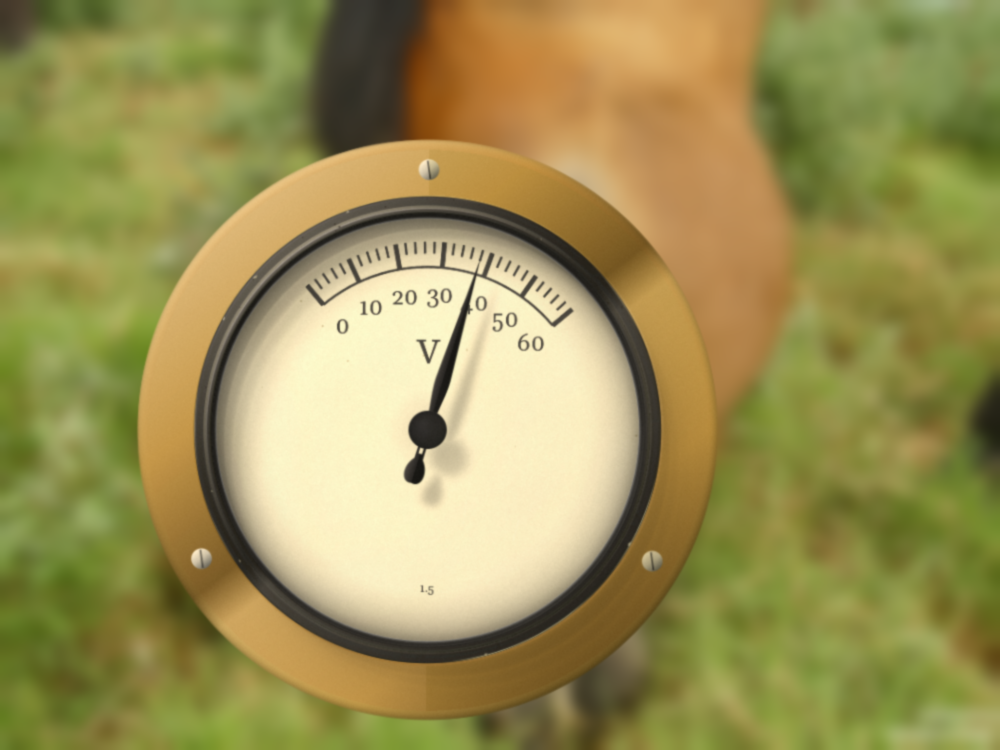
value=38 unit=V
